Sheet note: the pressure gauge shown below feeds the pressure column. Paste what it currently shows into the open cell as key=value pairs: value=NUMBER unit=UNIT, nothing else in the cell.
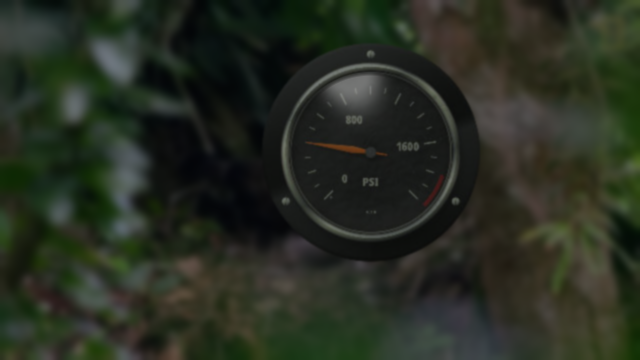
value=400 unit=psi
